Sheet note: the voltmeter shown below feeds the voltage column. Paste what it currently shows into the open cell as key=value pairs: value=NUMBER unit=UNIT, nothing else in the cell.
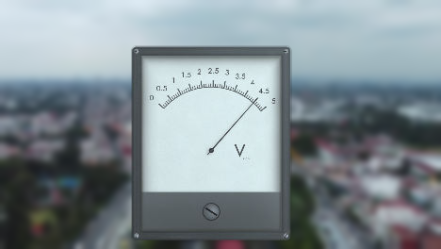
value=4.5 unit=V
